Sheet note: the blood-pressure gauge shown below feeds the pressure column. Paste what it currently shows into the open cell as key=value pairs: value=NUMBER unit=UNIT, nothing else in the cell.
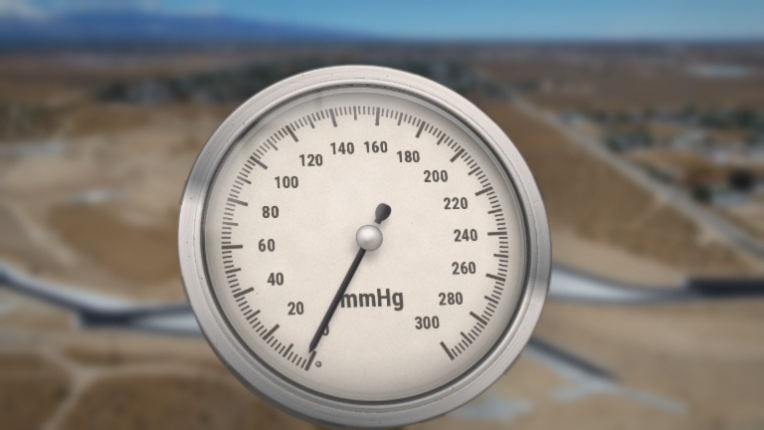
value=2 unit=mmHg
